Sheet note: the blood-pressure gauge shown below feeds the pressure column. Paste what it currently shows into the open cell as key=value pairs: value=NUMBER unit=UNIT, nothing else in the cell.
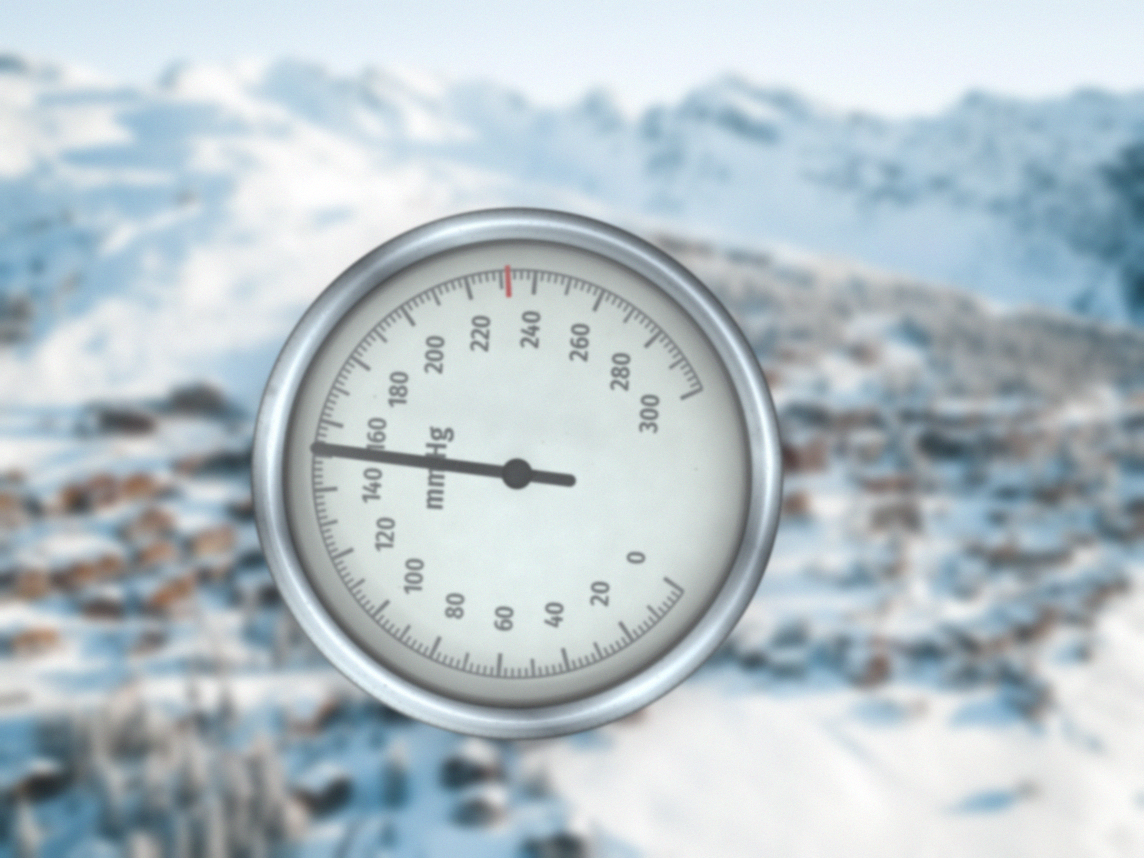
value=152 unit=mmHg
